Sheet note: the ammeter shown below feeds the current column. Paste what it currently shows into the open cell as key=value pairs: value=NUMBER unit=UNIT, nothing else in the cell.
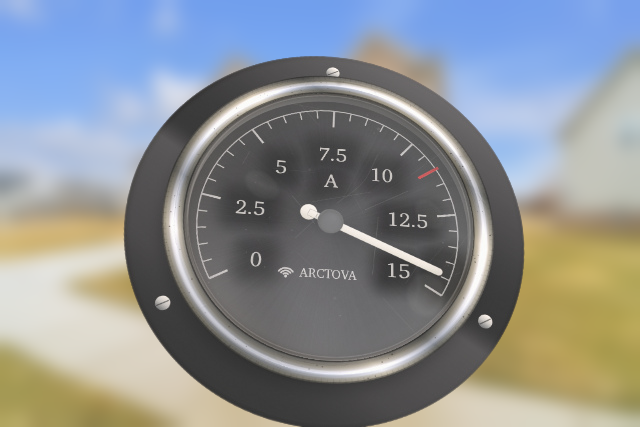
value=14.5 unit=A
